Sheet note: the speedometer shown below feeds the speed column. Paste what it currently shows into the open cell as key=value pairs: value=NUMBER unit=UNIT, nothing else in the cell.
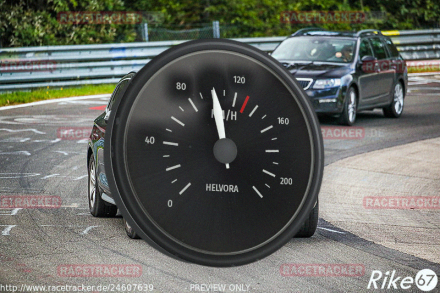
value=100 unit=km/h
